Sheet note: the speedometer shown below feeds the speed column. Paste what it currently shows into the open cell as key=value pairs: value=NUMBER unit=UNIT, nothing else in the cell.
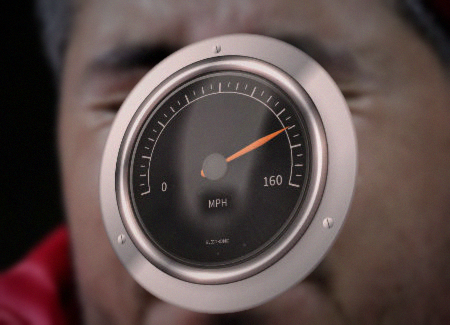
value=130 unit=mph
